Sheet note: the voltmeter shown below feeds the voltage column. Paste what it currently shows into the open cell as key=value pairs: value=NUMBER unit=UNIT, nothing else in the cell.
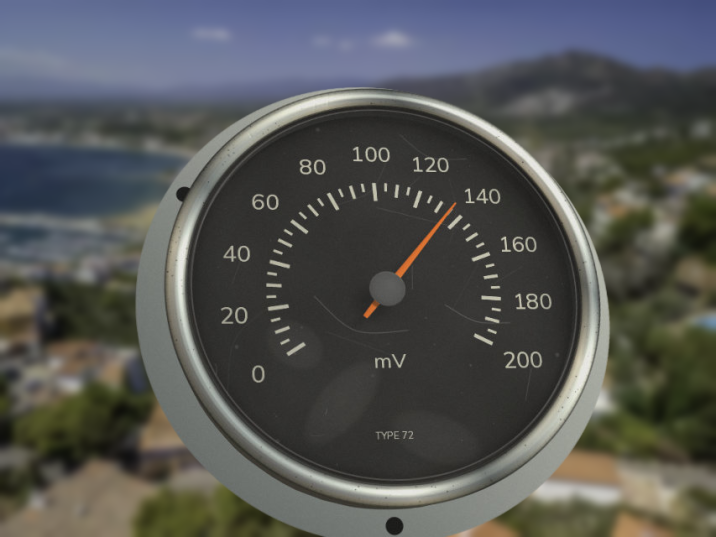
value=135 unit=mV
